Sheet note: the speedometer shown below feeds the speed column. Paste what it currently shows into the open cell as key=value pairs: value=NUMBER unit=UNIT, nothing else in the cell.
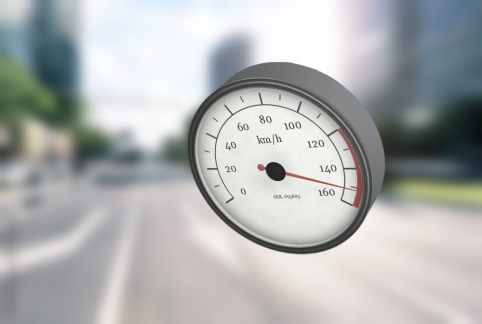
value=150 unit=km/h
